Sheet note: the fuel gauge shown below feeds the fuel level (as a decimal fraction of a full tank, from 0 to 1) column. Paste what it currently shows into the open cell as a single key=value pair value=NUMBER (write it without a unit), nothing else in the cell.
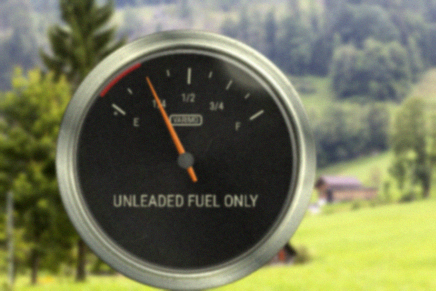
value=0.25
